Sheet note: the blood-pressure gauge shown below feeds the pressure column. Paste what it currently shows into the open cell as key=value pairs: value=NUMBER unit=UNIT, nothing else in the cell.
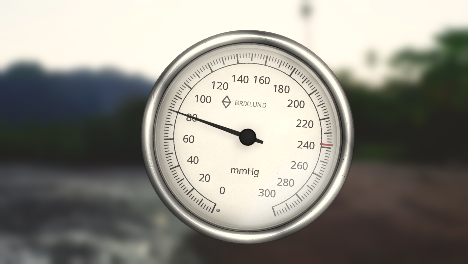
value=80 unit=mmHg
